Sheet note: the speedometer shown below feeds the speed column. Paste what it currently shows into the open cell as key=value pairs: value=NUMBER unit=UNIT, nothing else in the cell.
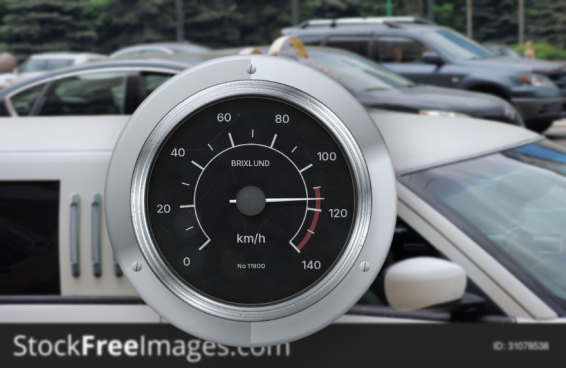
value=115 unit=km/h
